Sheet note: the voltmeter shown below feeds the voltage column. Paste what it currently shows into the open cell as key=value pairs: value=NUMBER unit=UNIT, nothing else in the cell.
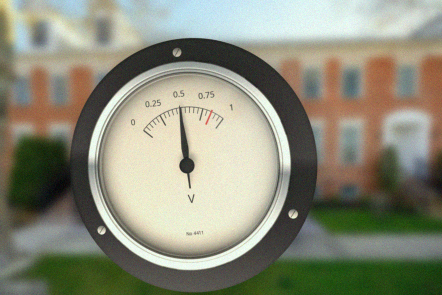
value=0.5 unit=V
